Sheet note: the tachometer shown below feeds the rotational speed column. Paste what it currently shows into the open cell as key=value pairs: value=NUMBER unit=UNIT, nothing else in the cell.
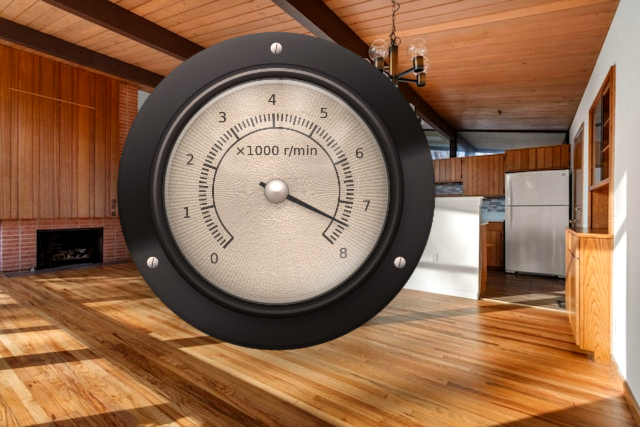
value=7500 unit=rpm
